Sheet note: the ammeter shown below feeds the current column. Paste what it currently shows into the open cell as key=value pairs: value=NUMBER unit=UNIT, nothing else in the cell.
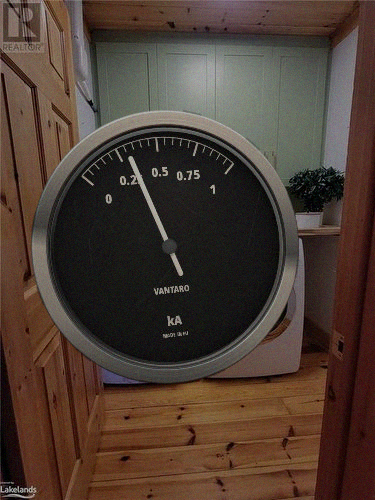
value=0.3 unit=kA
